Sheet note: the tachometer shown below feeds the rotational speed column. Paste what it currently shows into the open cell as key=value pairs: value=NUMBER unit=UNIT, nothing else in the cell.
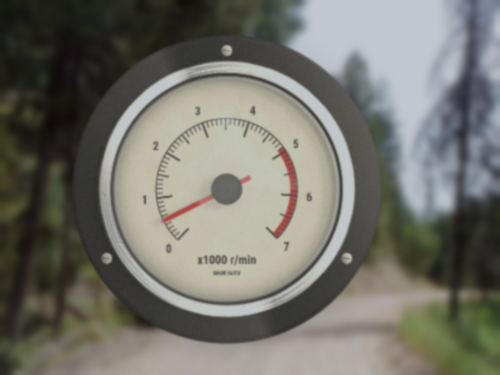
value=500 unit=rpm
